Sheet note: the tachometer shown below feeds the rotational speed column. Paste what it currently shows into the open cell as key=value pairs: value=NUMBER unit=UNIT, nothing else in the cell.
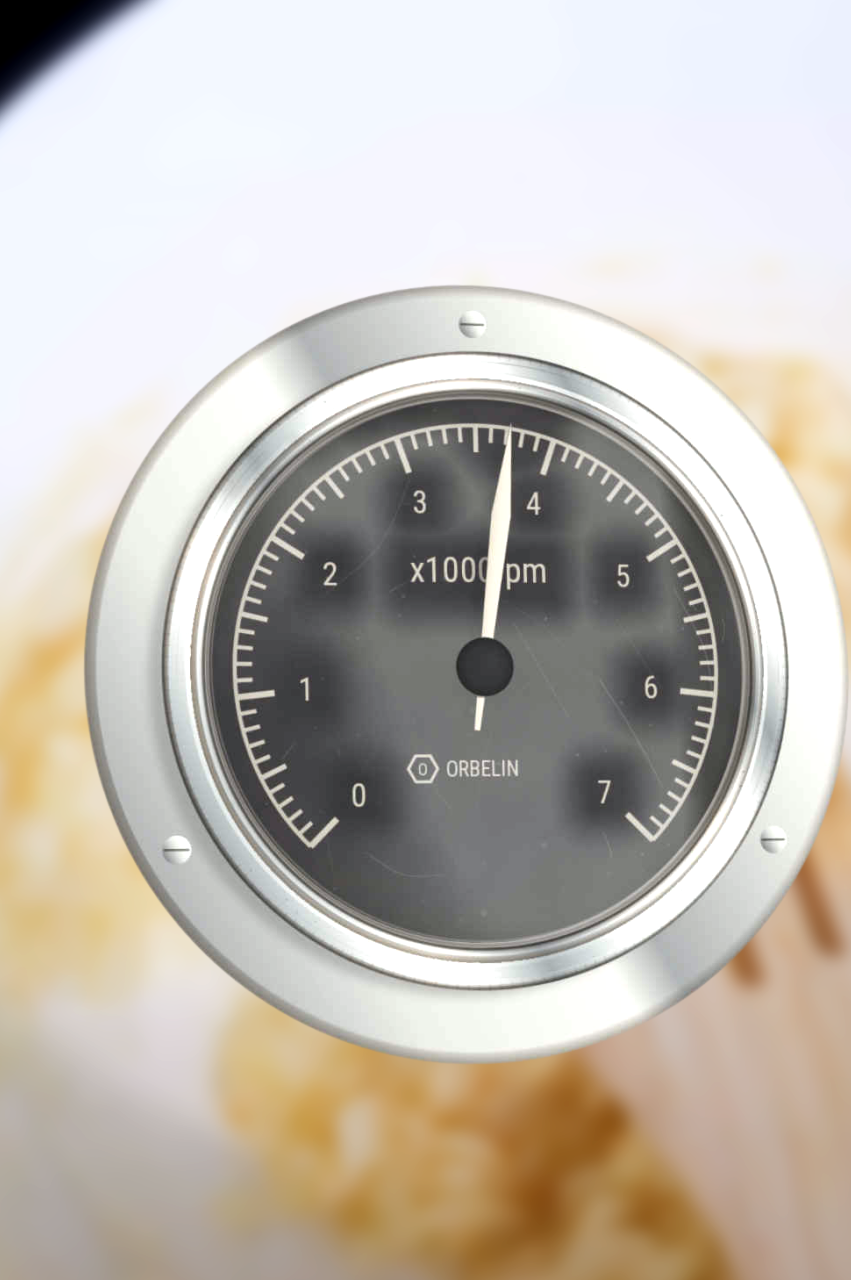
value=3700 unit=rpm
